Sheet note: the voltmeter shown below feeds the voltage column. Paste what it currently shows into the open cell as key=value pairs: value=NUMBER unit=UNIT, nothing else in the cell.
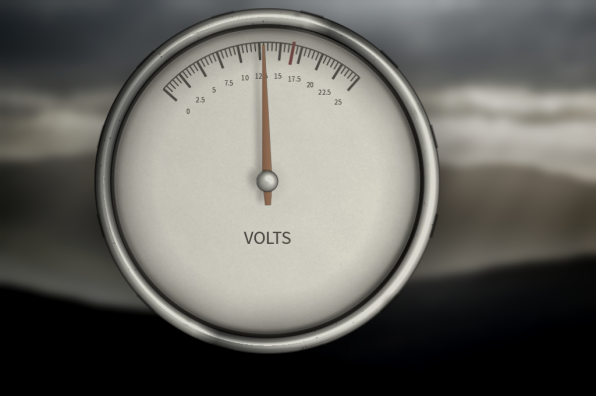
value=13 unit=V
